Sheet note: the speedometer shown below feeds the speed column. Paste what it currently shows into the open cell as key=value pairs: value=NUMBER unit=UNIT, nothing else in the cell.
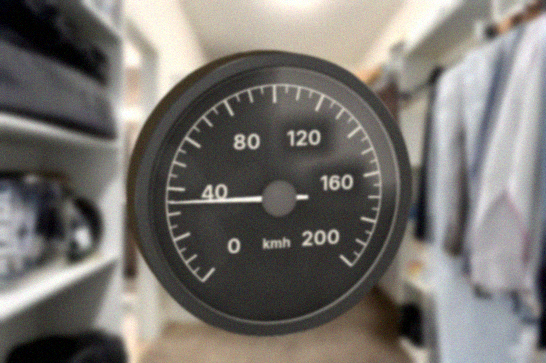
value=35 unit=km/h
